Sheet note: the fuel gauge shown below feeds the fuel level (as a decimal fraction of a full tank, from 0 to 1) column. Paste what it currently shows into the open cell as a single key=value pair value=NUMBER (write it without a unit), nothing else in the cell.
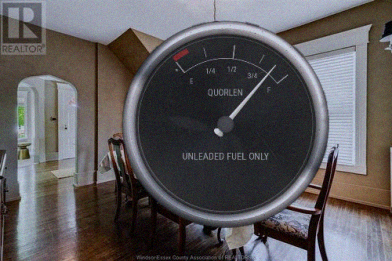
value=0.875
